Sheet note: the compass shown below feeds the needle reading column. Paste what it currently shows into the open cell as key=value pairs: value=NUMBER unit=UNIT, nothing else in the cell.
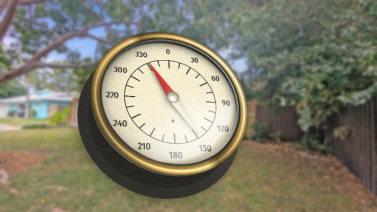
value=330 unit=°
